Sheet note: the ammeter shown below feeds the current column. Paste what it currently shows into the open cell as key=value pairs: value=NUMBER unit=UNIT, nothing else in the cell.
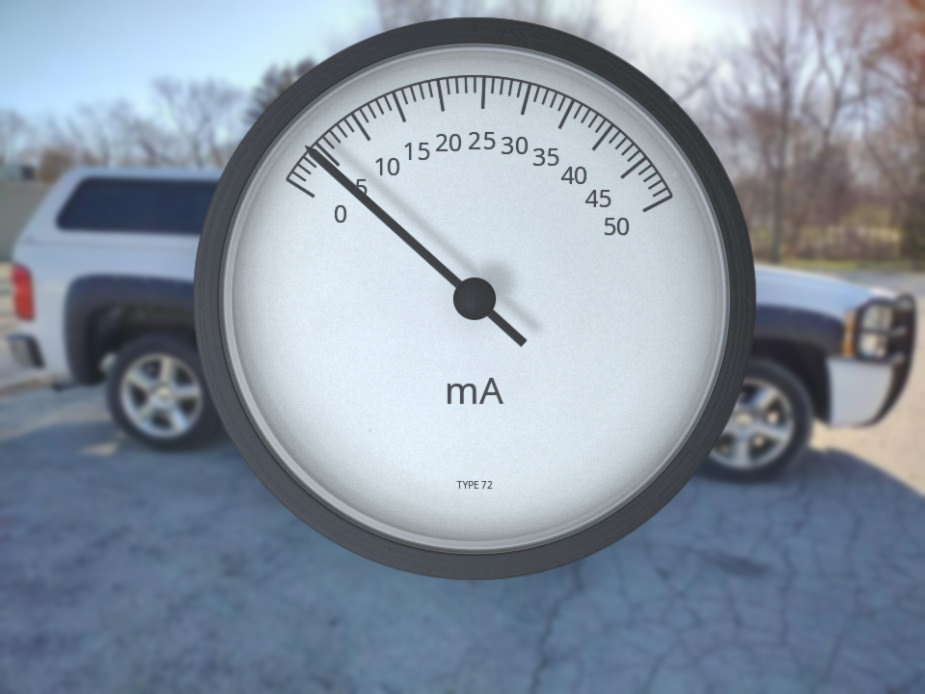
value=4 unit=mA
